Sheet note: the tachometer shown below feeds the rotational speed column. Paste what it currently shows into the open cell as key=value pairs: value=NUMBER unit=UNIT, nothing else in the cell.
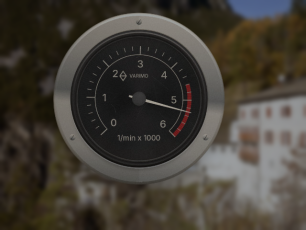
value=5300 unit=rpm
